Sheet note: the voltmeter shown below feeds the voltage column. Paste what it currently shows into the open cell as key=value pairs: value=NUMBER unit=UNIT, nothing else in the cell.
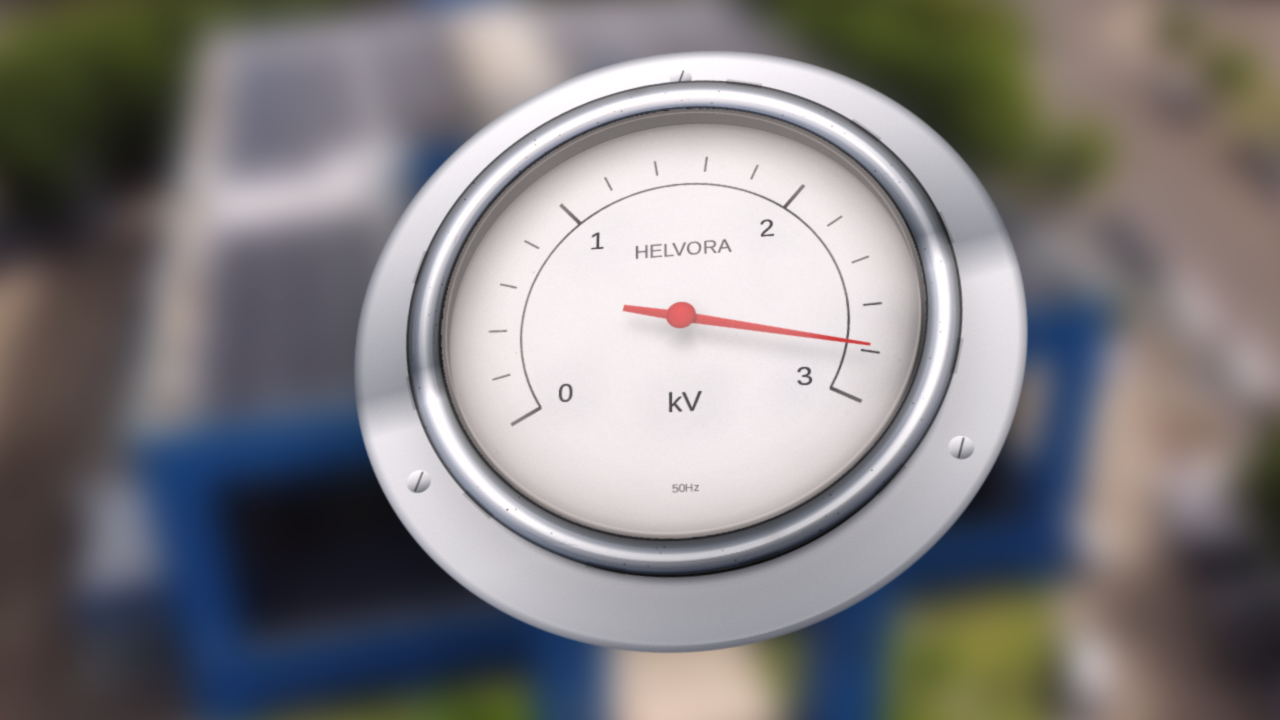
value=2.8 unit=kV
